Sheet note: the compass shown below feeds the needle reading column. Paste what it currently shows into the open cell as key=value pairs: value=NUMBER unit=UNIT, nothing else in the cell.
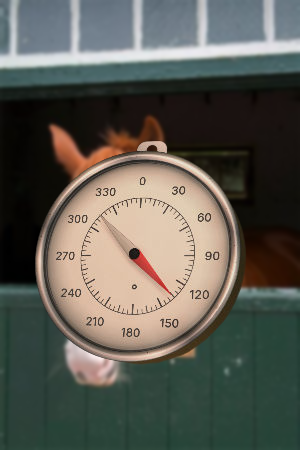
value=135 unit=°
